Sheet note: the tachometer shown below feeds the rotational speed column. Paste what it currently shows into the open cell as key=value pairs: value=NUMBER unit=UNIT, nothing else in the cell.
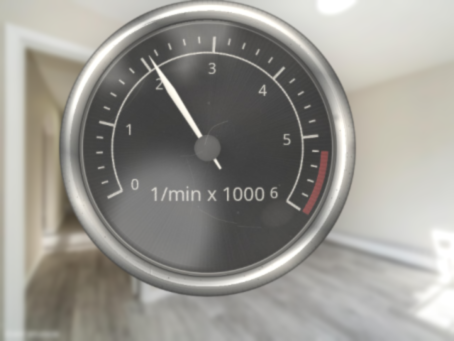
value=2100 unit=rpm
